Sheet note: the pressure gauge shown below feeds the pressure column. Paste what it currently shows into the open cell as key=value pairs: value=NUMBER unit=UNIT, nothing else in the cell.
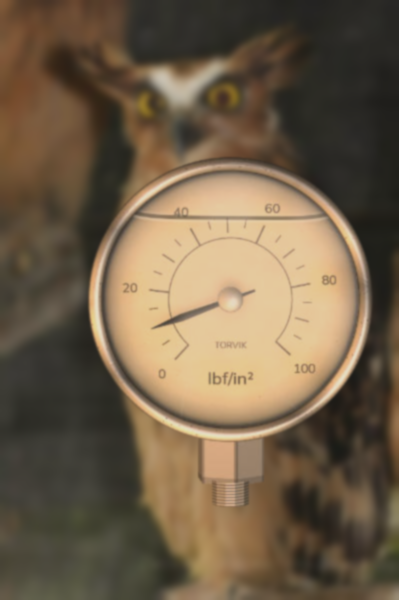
value=10 unit=psi
